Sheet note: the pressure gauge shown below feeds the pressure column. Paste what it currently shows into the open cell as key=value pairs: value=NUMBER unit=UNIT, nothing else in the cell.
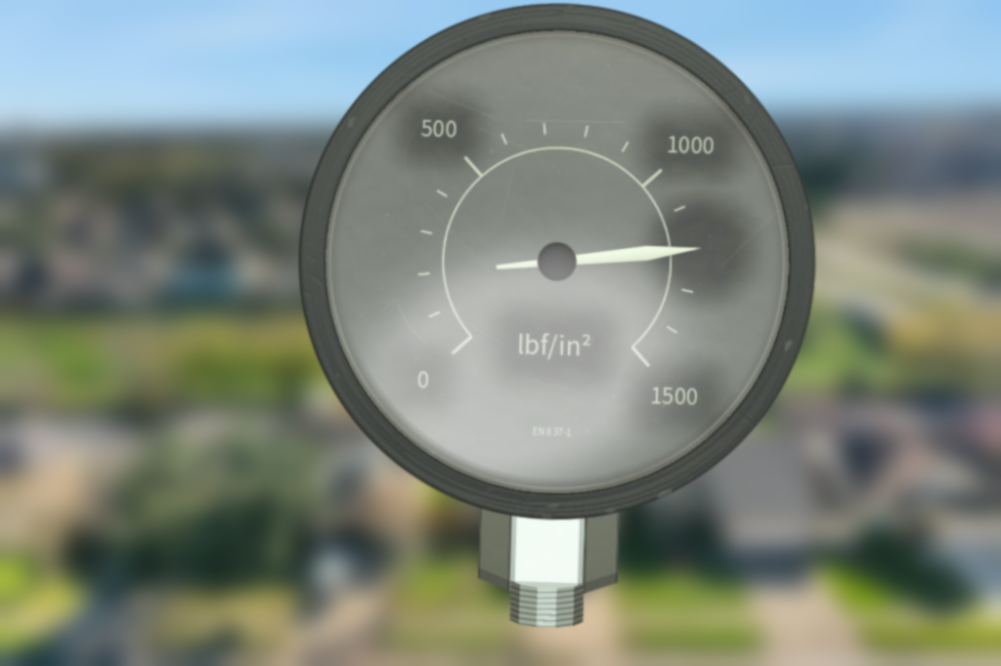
value=1200 unit=psi
